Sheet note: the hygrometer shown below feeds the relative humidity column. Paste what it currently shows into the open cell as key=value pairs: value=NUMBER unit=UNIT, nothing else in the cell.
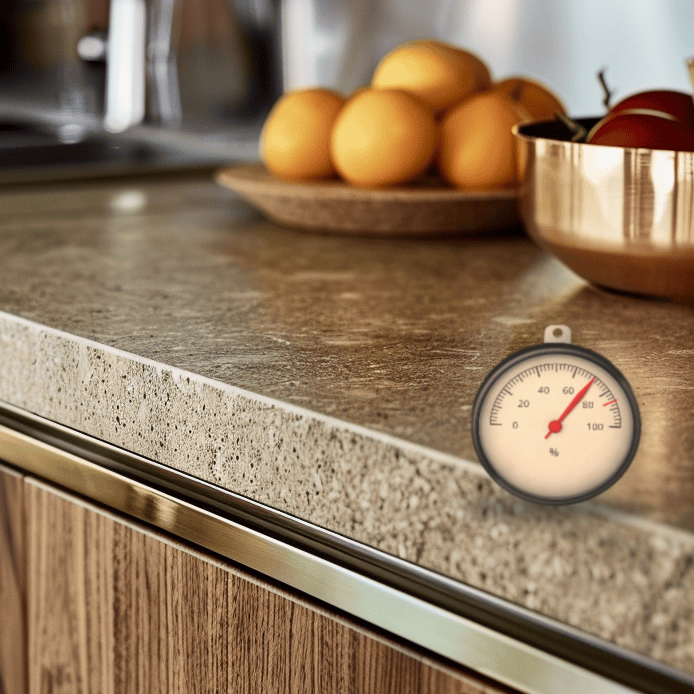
value=70 unit=%
